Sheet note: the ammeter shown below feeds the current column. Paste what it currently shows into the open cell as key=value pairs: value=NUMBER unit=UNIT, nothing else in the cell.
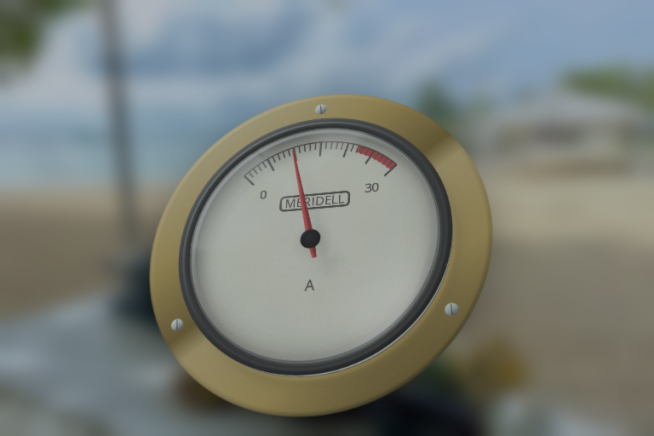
value=10 unit=A
